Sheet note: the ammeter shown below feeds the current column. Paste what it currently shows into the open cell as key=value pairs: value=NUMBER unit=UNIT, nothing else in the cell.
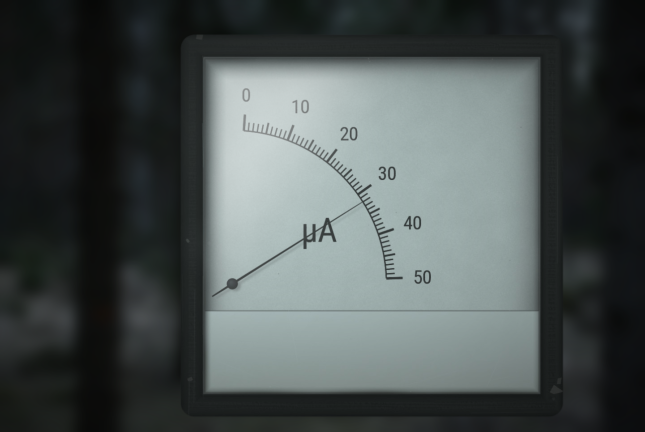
value=32 unit=µA
